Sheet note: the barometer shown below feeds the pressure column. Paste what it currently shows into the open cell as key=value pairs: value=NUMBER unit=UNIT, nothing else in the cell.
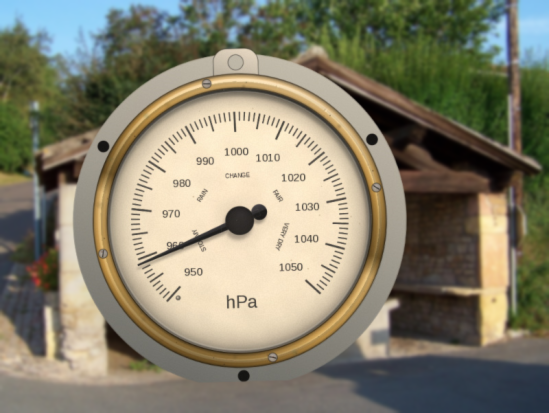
value=959 unit=hPa
